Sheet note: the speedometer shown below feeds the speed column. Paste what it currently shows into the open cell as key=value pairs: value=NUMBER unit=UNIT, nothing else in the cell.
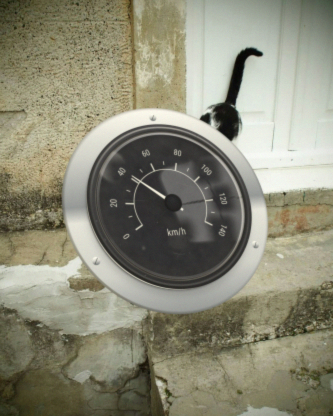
value=40 unit=km/h
